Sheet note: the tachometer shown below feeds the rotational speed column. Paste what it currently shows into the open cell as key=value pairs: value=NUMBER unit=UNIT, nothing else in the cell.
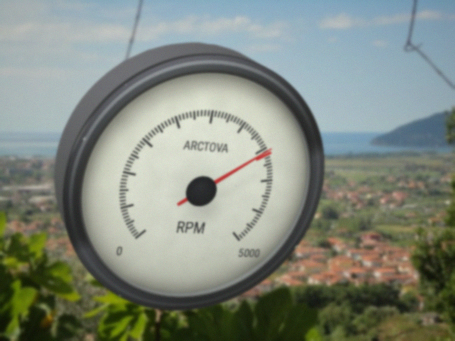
value=3500 unit=rpm
